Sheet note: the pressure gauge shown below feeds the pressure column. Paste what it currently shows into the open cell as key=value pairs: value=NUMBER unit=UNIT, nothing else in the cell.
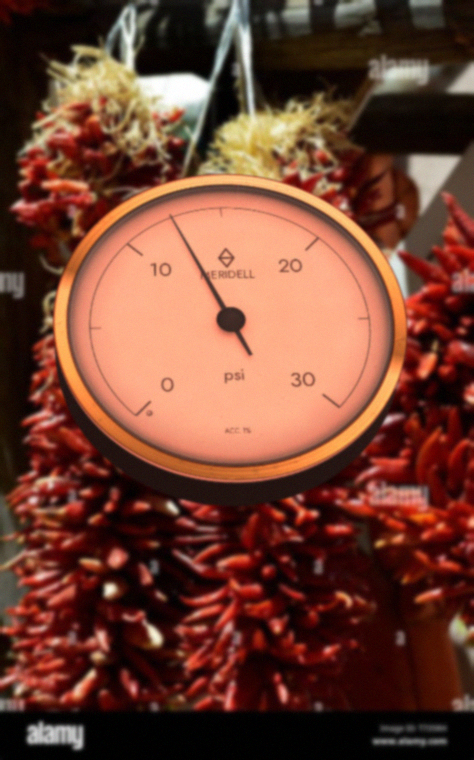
value=12.5 unit=psi
